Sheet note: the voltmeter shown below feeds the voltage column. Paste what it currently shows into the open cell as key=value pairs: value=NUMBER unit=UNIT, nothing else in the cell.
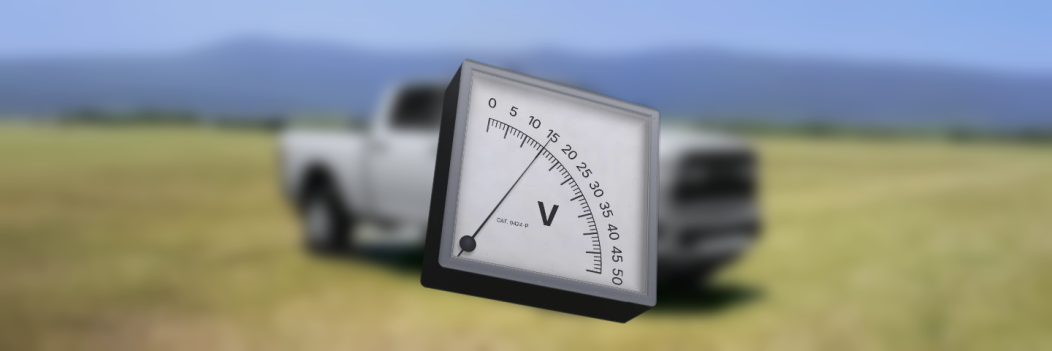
value=15 unit=V
